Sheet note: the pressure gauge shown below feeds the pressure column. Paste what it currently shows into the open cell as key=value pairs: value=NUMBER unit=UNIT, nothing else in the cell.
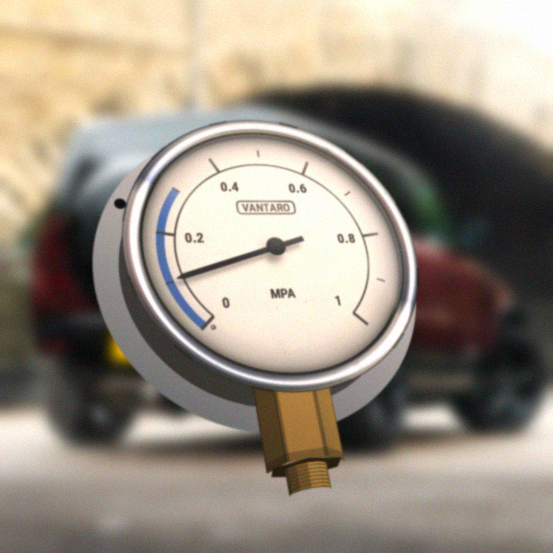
value=0.1 unit=MPa
